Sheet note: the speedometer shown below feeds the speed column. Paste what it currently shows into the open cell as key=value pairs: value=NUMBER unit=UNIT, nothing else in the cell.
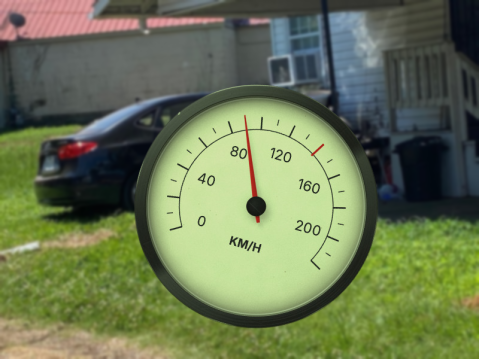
value=90 unit=km/h
